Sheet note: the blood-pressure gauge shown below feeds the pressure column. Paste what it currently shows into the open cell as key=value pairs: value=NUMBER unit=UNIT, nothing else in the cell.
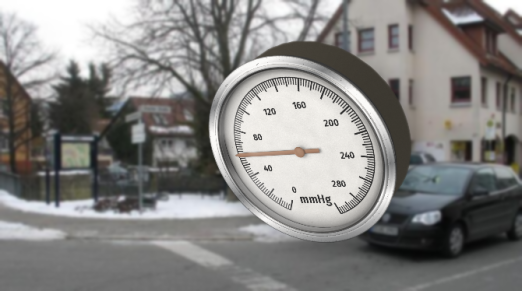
value=60 unit=mmHg
